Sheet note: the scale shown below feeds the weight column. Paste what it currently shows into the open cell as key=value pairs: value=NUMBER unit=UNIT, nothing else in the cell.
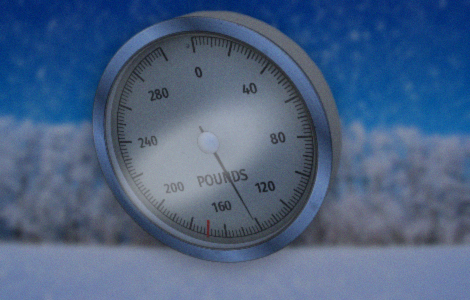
value=140 unit=lb
